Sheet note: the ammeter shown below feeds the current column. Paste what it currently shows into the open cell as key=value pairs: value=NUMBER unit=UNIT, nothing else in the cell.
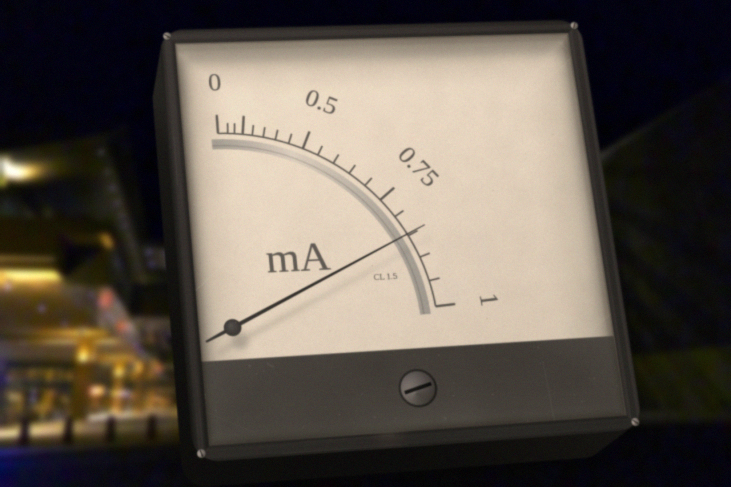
value=0.85 unit=mA
